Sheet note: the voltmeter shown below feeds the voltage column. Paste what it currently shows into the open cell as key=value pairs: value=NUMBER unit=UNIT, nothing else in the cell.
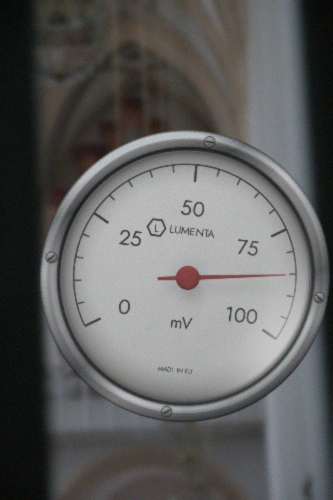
value=85 unit=mV
